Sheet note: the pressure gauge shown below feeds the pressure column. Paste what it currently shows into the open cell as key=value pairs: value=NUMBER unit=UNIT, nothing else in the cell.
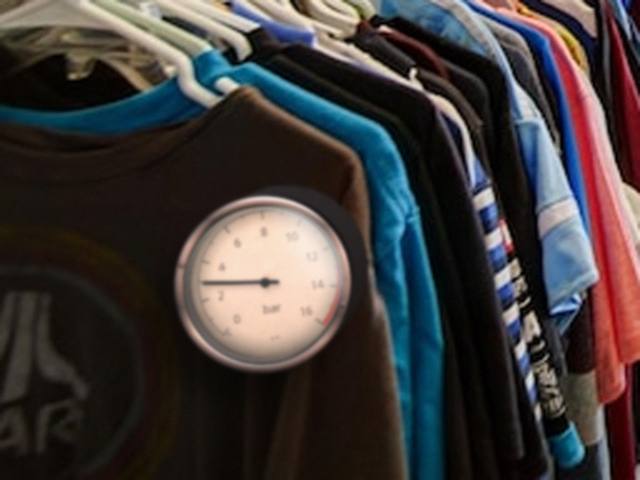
value=3 unit=bar
